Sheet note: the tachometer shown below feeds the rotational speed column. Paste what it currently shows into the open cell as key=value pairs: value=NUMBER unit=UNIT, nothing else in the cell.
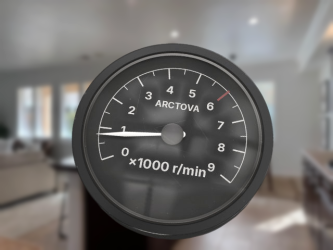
value=750 unit=rpm
